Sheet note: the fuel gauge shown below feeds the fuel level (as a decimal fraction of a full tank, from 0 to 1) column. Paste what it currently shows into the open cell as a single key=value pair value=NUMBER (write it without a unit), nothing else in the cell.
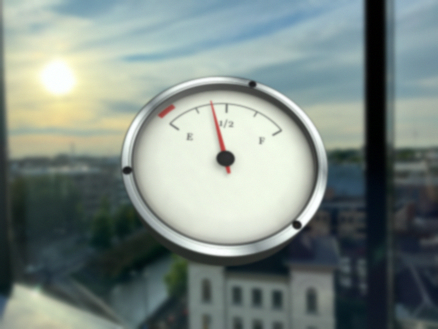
value=0.375
